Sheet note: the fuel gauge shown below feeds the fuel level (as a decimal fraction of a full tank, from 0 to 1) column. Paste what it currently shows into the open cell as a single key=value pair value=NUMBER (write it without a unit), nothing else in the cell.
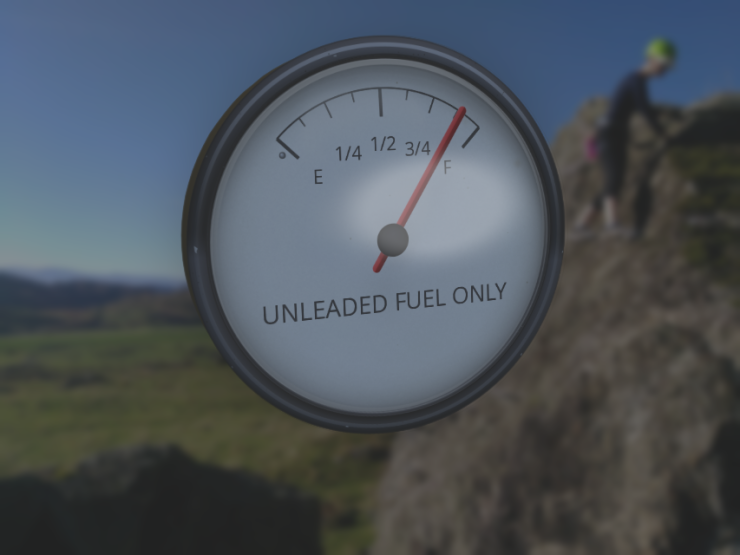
value=0.875
